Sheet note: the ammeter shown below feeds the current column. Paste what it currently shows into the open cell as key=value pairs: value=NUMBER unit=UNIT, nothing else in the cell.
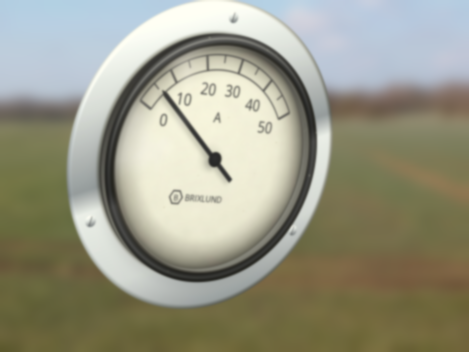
value=5 unit=A
